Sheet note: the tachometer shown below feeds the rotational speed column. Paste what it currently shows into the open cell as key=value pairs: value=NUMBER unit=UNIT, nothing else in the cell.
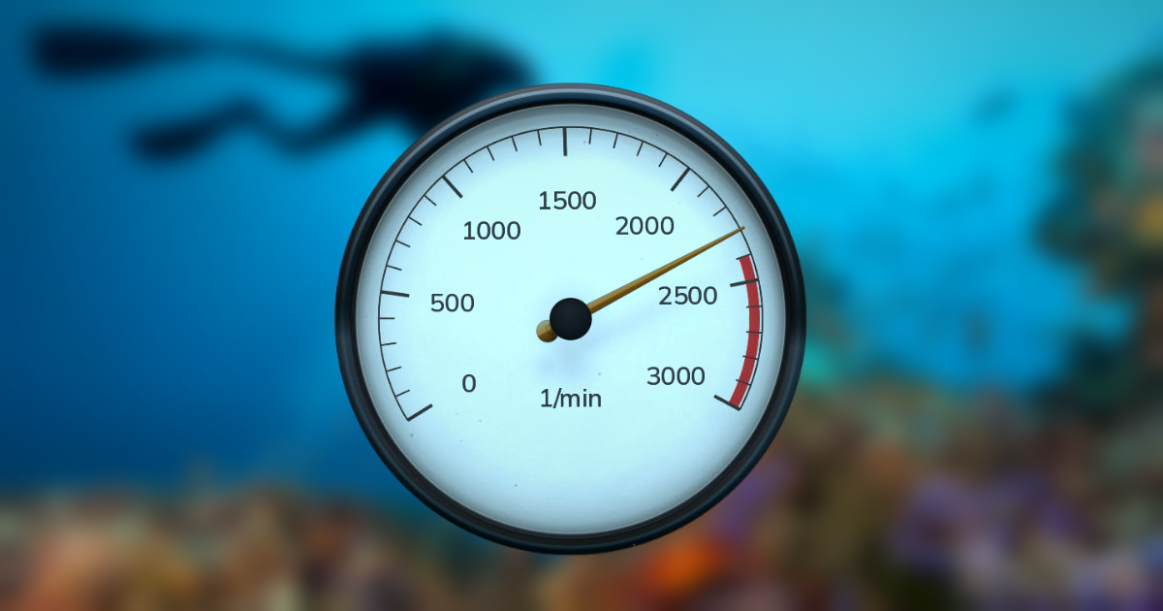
value=2300 unit=rpm
